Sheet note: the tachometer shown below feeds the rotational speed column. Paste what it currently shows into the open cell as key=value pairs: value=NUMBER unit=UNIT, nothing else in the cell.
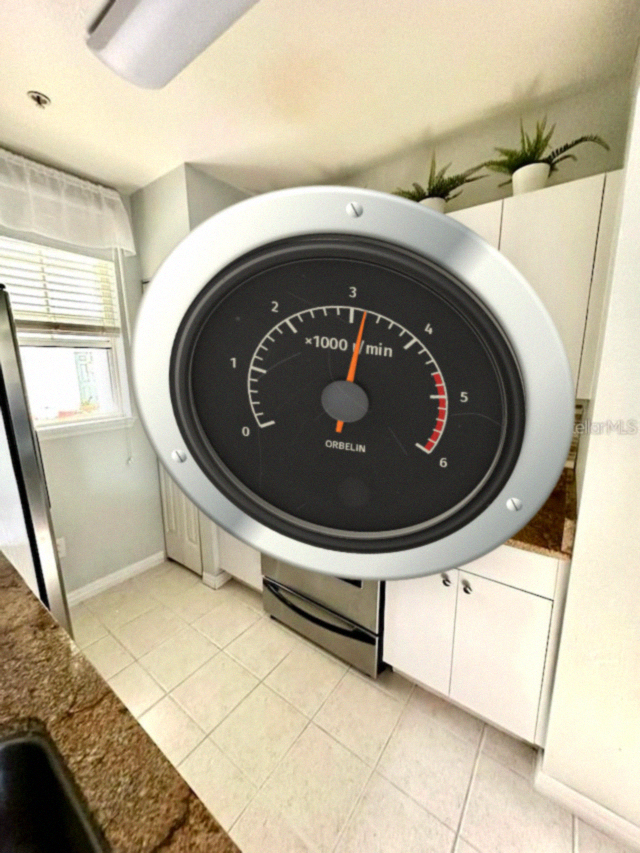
value=3200 unit=rpm
